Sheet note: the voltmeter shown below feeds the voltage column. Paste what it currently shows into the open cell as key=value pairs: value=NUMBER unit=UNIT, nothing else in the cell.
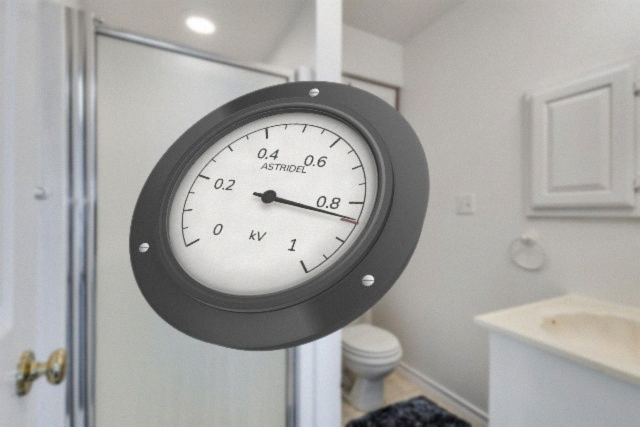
value=0.85 unit=kV
